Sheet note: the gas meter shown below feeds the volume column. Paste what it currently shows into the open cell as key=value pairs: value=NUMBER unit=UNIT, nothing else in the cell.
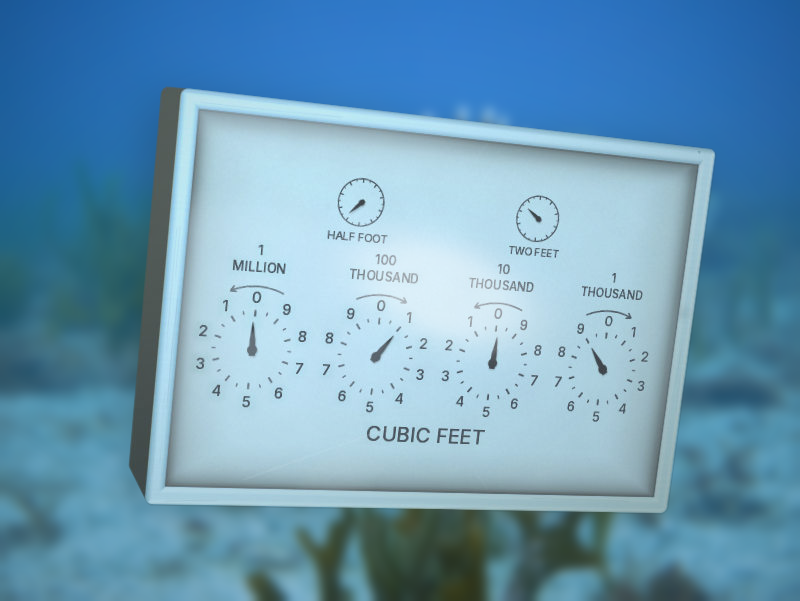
value=9900 unit=ft³
